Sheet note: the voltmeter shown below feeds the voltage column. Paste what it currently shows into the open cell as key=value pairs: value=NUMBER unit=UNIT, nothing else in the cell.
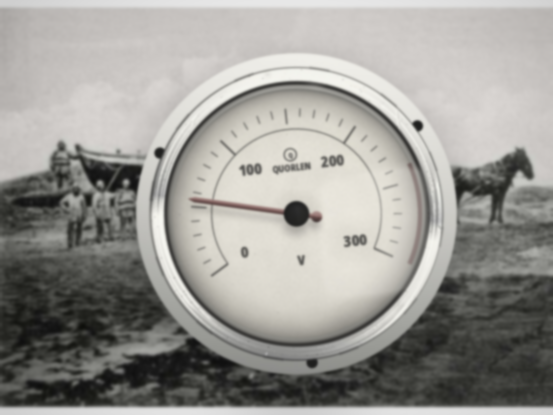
value=55 unit=V
